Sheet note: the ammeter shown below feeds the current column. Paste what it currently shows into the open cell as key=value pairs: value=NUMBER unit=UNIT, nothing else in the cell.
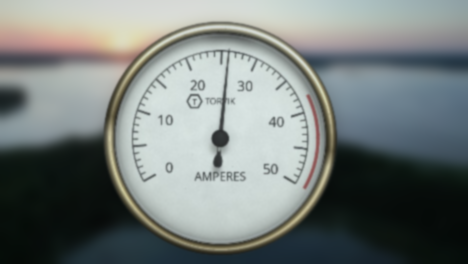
value=26 unit=A
